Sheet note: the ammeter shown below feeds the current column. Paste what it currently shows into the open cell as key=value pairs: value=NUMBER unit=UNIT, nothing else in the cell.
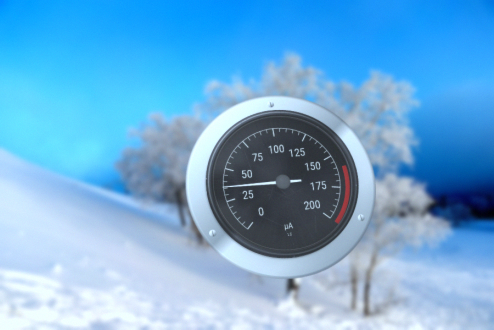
value=35 unit=µA
